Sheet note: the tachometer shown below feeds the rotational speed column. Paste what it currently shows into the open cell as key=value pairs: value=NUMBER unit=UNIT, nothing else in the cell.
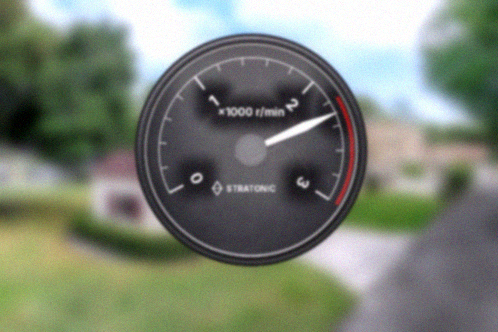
value=2300 unit=rpm
